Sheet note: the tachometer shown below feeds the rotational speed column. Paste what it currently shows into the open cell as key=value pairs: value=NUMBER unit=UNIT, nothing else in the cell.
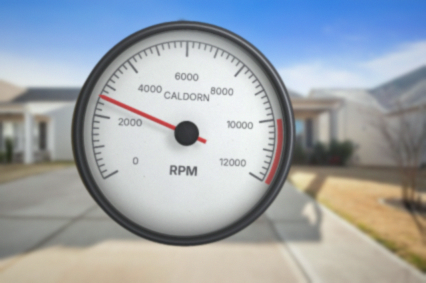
value=2600 unit=rpm
